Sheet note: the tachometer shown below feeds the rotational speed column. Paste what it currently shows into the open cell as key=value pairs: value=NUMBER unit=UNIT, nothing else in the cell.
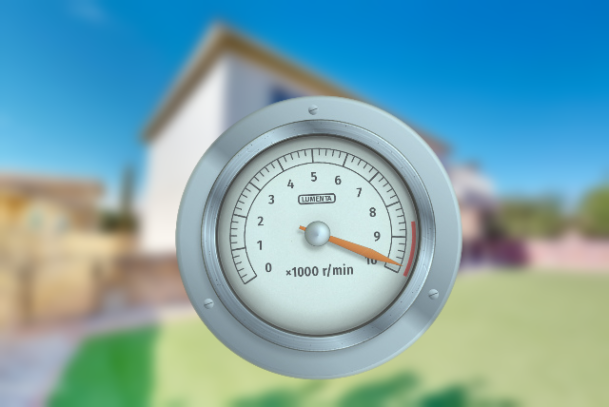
value=9800 unit=rpm
